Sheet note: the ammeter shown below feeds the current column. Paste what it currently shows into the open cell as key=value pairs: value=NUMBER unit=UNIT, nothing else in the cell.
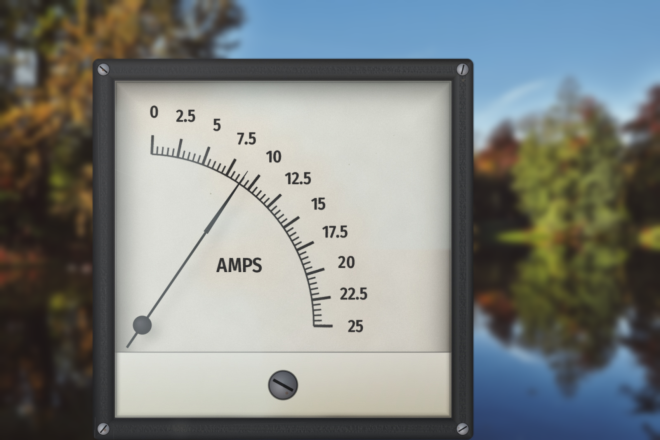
value=9 unit=A
